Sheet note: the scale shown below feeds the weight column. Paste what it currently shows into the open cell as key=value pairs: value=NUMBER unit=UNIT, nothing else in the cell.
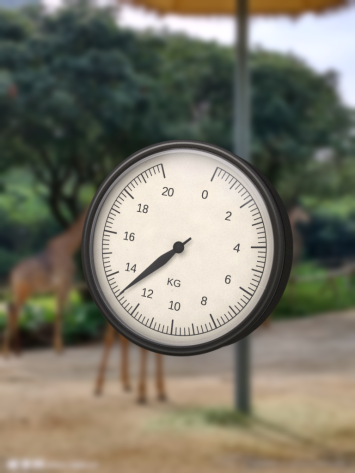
value=13 unit=kg
